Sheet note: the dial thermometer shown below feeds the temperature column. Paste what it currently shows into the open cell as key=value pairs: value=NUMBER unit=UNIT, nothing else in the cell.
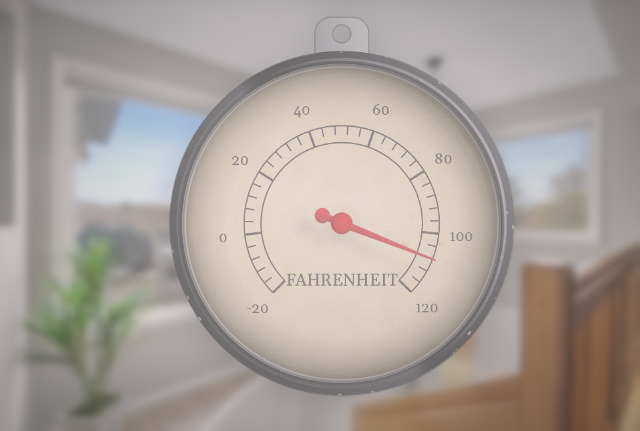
value=108 unit=°F
